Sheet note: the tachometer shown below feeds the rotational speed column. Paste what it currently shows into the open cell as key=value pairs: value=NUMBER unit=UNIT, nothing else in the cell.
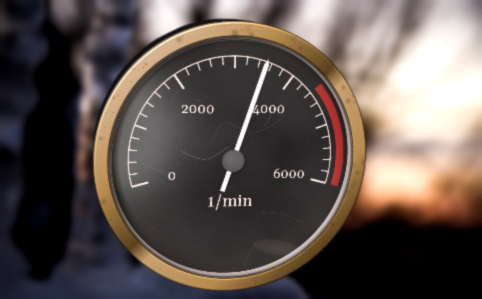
value=3500 unit=rpm
